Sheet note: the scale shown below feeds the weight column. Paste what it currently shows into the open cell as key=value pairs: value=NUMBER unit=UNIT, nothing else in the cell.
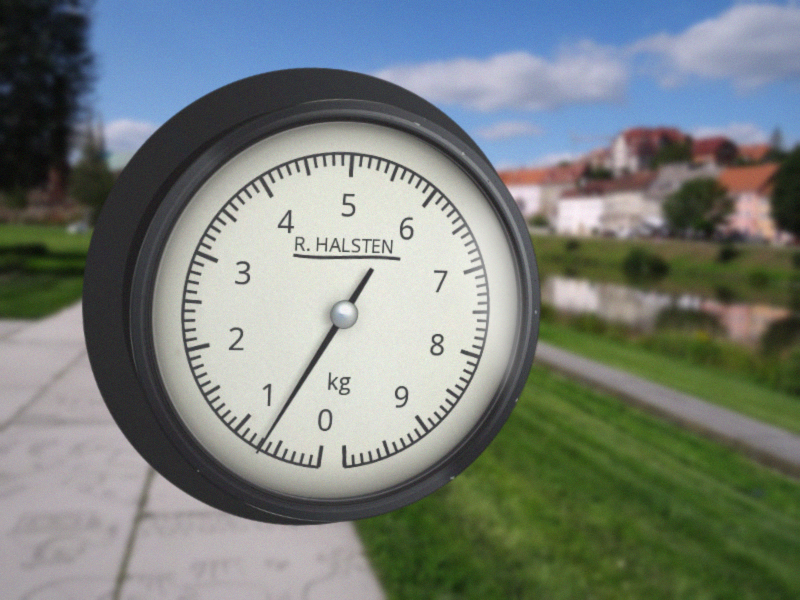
value=0.7 unit=kg
